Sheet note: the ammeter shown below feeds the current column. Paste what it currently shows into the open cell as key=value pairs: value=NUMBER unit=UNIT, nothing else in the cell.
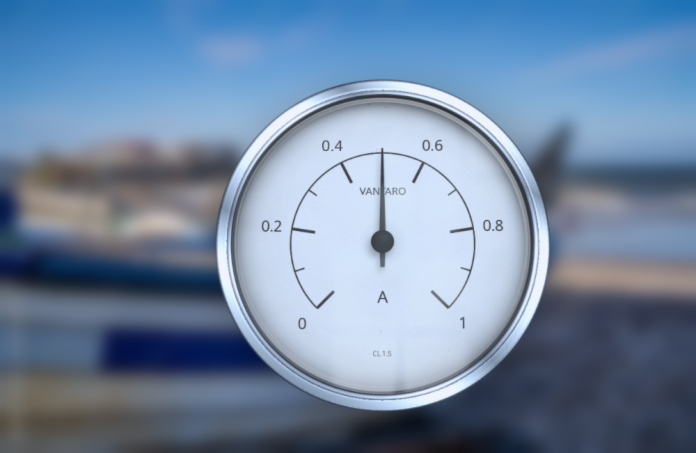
value=0.5 unit=A
